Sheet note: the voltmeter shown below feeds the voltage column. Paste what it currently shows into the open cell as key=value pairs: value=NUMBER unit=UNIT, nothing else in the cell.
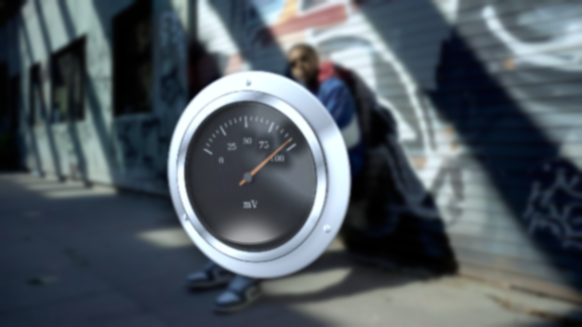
value=95 unit=mV
